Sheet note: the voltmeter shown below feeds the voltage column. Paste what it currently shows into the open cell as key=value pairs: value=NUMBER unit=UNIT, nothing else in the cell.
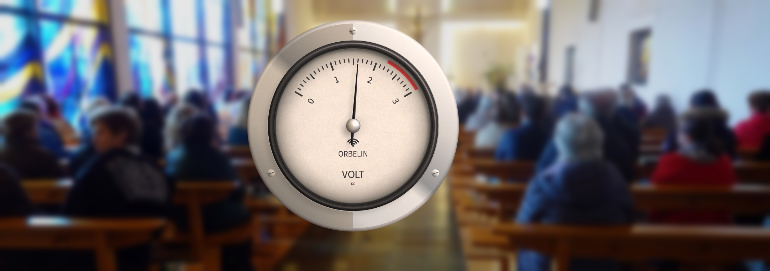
value=1.6 unit=V
